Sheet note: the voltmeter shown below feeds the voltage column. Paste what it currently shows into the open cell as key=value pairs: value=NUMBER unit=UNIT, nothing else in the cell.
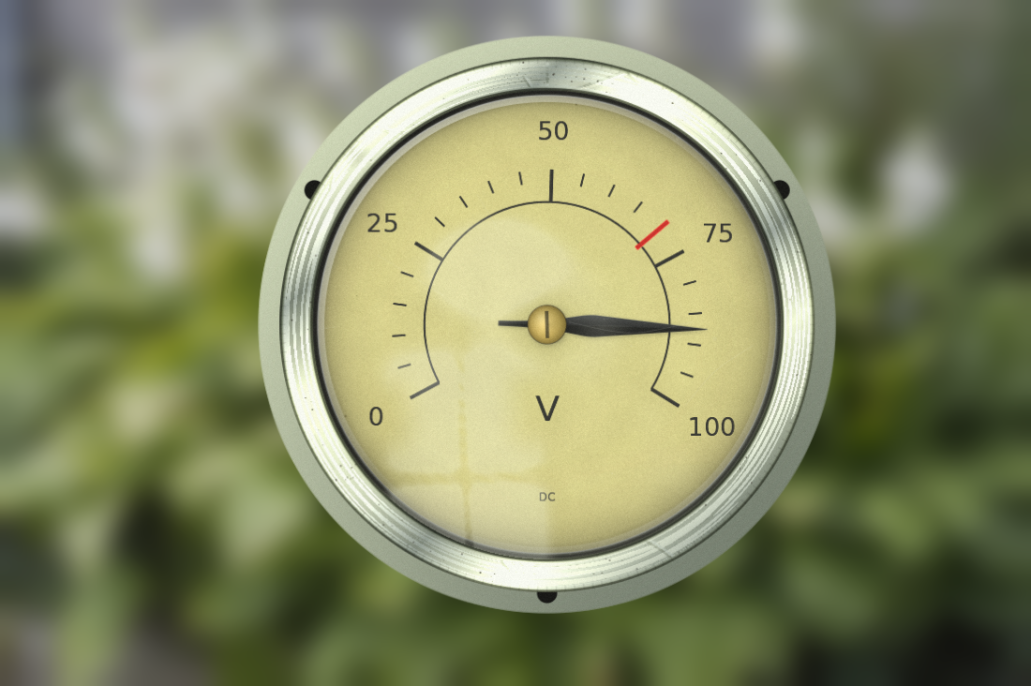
value=87.5 unit=V
